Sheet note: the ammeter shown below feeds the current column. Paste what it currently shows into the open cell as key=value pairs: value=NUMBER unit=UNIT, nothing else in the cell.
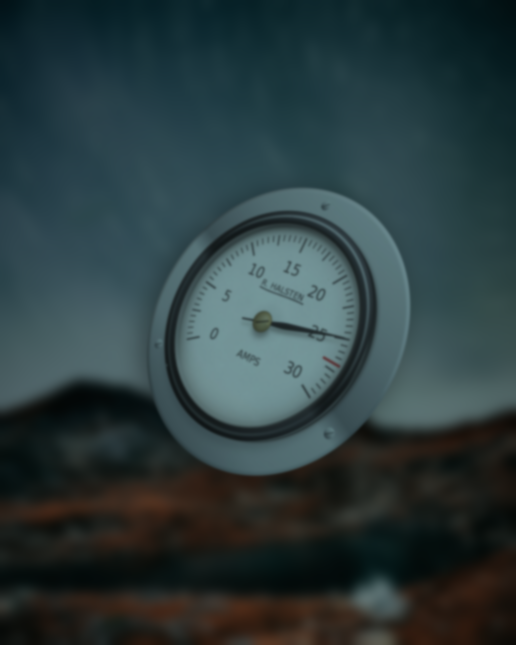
value=25 unit=A
